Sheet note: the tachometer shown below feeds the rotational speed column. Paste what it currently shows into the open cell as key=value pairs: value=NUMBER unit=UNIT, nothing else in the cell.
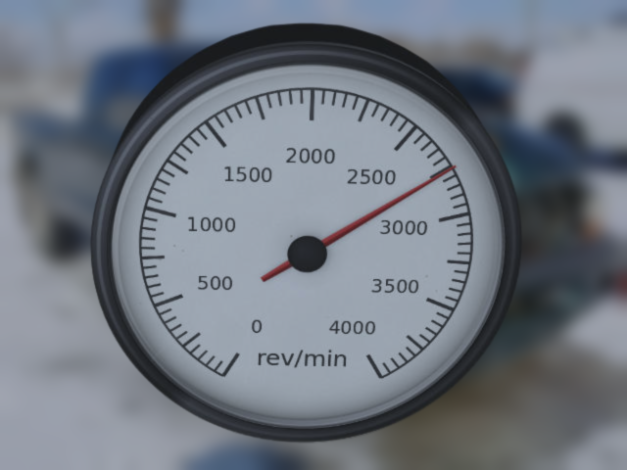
value=2750 unit=rpm
